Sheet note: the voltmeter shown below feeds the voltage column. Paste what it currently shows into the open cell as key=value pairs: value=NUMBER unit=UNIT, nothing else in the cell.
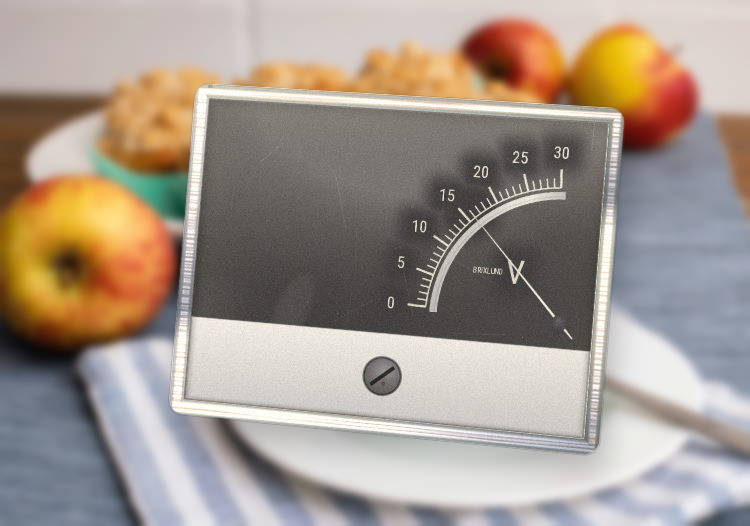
value=16 unit=V
